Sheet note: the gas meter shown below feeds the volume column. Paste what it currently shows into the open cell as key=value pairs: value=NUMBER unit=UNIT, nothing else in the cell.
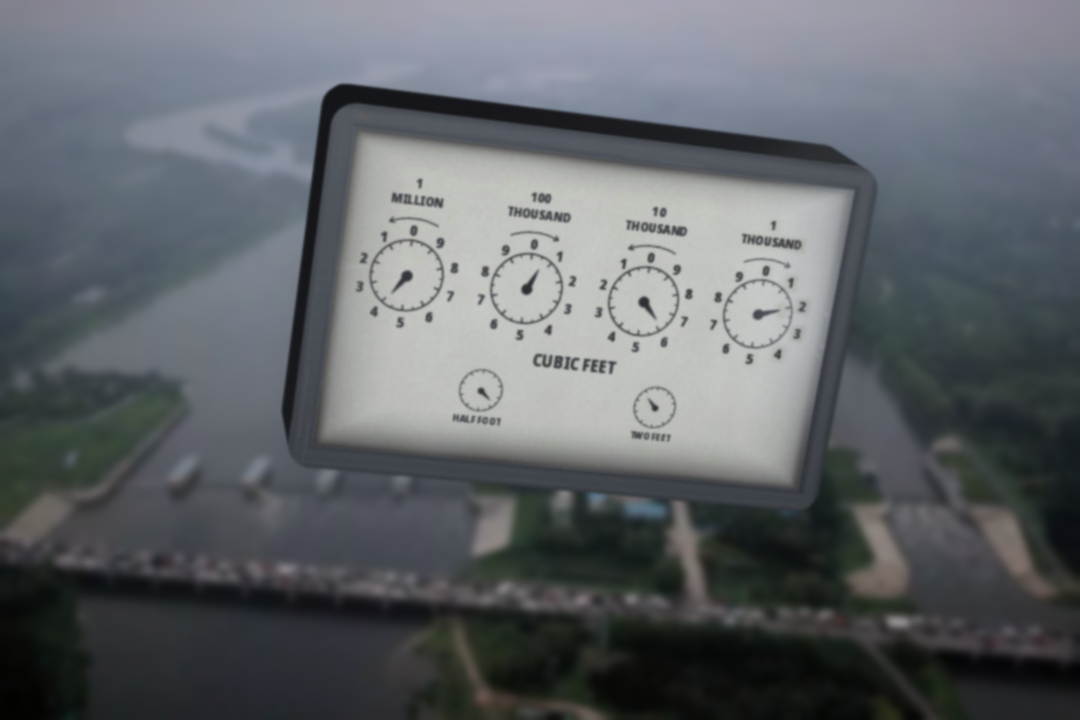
value=406200 unit=ft³
